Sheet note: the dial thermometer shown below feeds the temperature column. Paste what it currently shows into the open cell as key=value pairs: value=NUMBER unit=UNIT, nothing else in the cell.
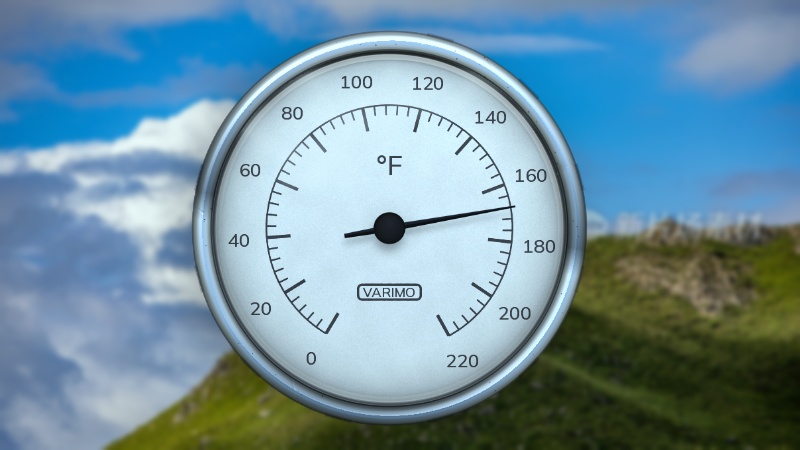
value=168 unit=°F
